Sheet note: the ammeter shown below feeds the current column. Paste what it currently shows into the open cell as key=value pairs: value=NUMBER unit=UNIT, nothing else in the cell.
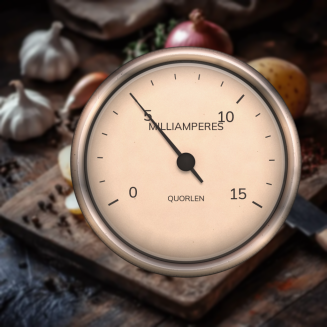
value=5 unit=mA
